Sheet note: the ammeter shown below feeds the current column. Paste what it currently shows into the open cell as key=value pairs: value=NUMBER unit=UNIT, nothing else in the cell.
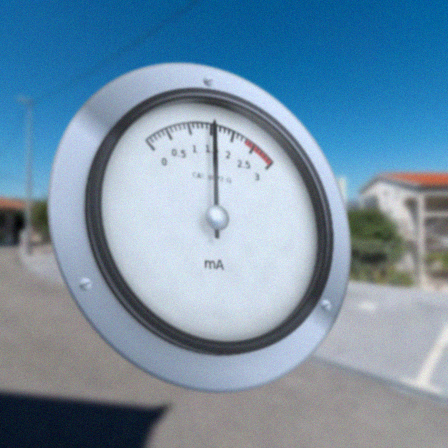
value=1.5 unit=mA
